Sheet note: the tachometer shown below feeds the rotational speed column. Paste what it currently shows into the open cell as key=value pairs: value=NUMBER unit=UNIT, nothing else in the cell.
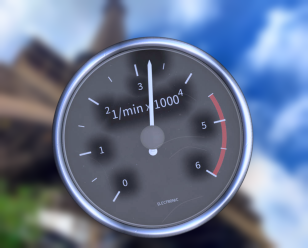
value=3250 unit=rpm
